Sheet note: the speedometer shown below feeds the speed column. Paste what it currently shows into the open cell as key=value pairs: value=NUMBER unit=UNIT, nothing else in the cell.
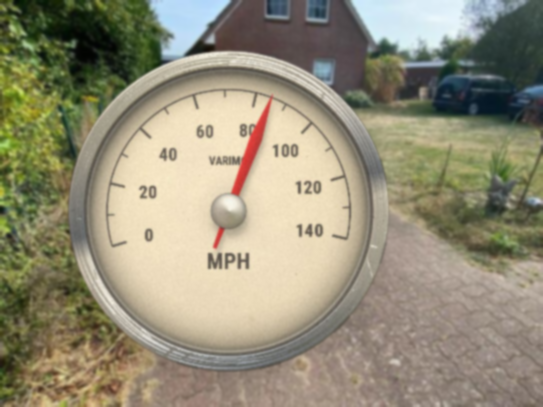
value=85 unit=mph
